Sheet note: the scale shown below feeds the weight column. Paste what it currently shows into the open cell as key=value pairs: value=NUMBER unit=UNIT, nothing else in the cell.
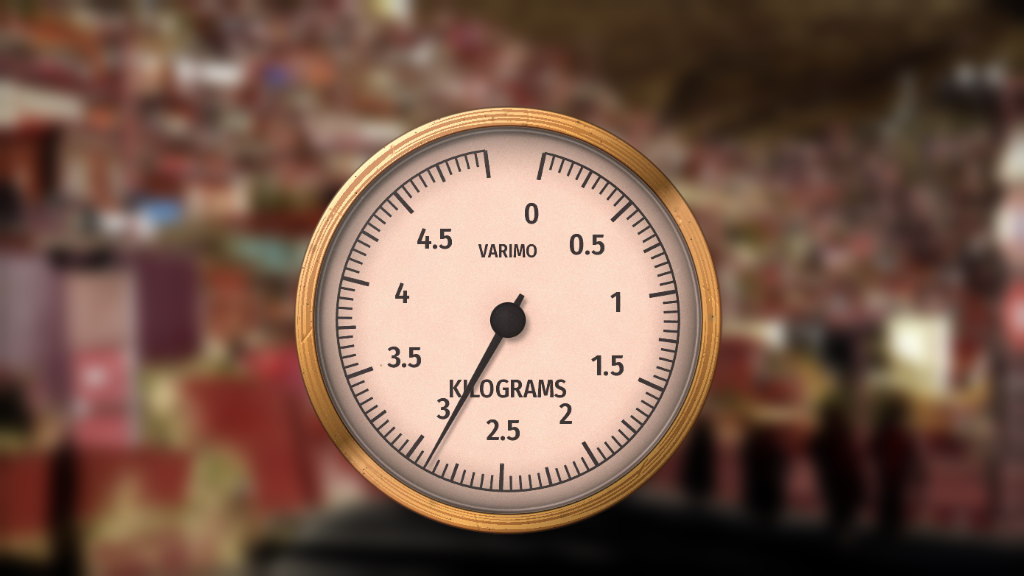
value=2.9 unit=kg
